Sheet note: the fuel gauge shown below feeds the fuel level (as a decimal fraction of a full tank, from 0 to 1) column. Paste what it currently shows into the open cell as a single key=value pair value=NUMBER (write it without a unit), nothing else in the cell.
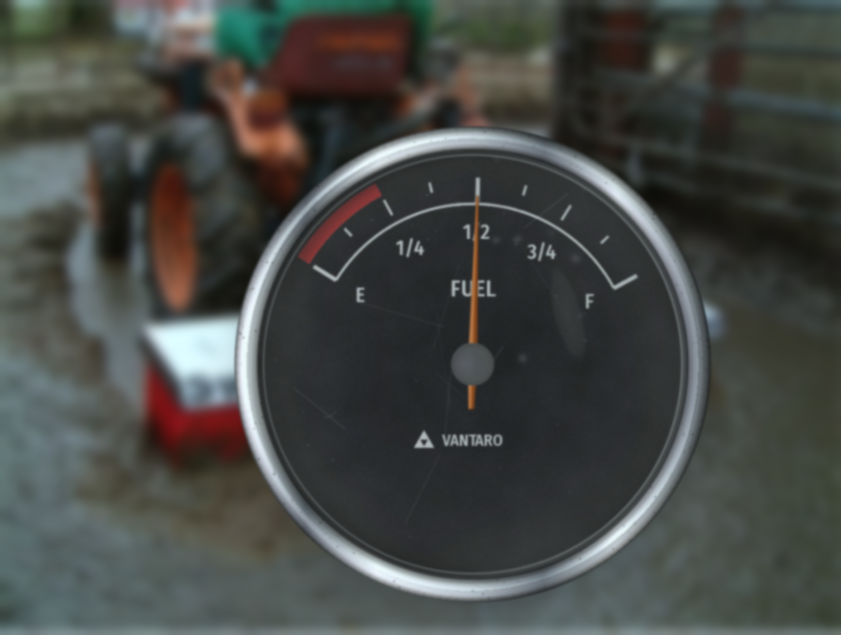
value=0.5
